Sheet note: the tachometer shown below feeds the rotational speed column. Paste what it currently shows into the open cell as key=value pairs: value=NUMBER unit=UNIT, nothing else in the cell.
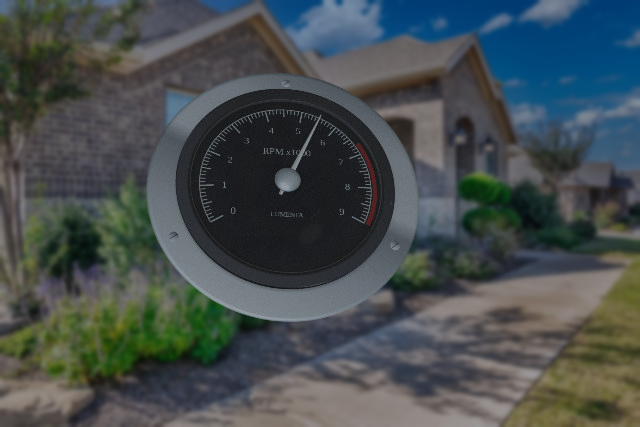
value=5500 unit=rpm
